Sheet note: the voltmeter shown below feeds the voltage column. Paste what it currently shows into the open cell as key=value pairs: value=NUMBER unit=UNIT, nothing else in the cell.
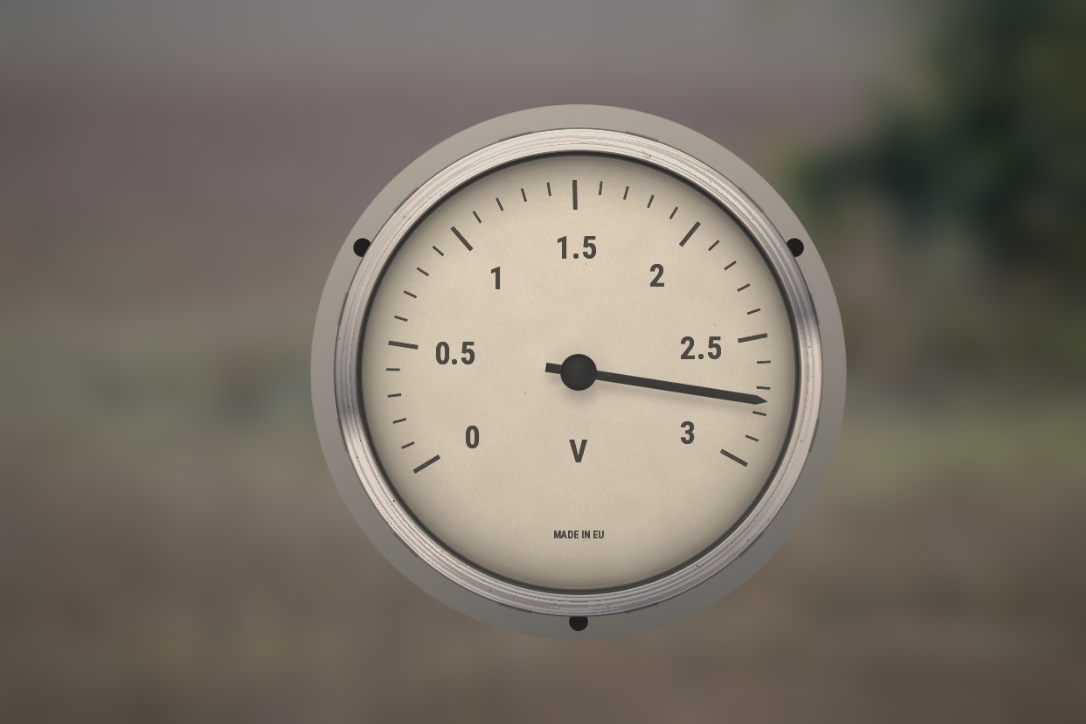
value=2.75 unit=V
